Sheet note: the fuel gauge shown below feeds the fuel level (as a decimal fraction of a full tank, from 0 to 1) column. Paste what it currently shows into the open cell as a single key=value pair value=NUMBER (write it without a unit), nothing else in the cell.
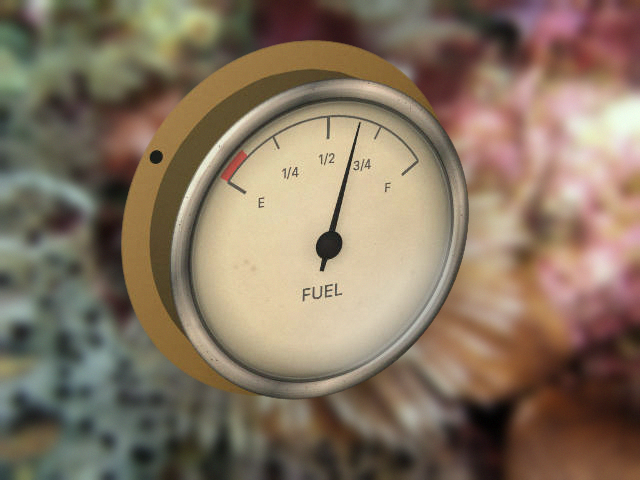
value=0.625
